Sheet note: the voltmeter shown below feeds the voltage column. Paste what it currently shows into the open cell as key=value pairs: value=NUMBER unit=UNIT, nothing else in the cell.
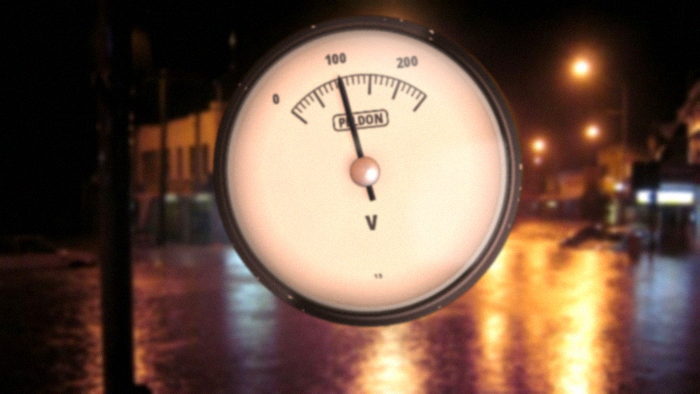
value=100 unit=V
